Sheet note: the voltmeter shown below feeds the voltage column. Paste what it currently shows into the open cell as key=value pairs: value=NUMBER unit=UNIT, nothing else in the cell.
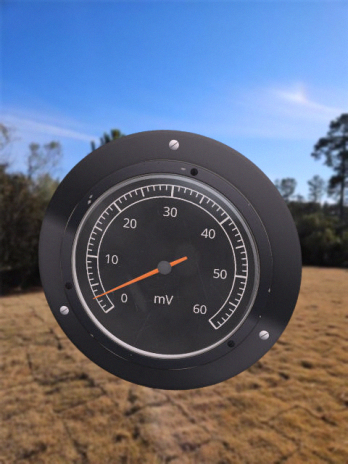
value=3 unit=mV
